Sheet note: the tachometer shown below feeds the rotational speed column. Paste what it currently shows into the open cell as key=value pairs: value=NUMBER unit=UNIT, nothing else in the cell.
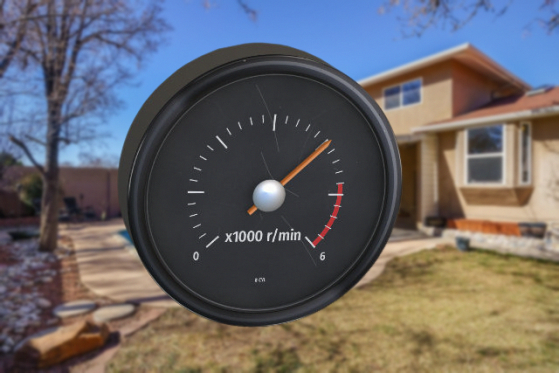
value=4000 unit=rpm
